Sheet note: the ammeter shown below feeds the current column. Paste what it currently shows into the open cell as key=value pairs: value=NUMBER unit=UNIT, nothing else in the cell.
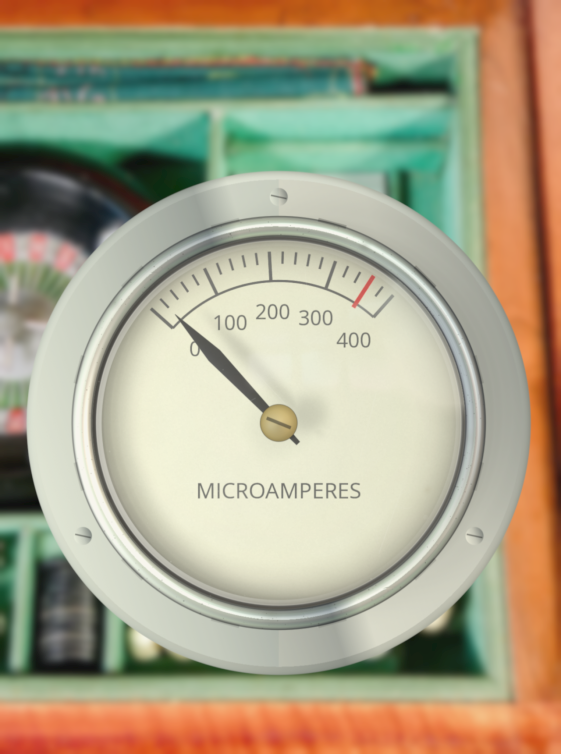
value=20 unit=µA
